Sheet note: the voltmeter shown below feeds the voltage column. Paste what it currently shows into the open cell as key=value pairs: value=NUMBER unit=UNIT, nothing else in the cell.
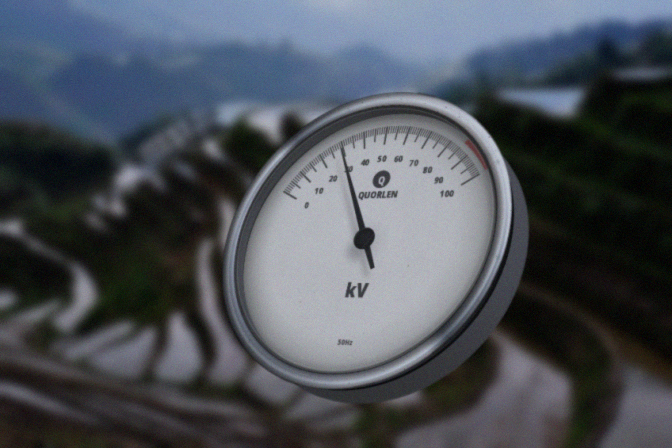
value=30 unit=kV
